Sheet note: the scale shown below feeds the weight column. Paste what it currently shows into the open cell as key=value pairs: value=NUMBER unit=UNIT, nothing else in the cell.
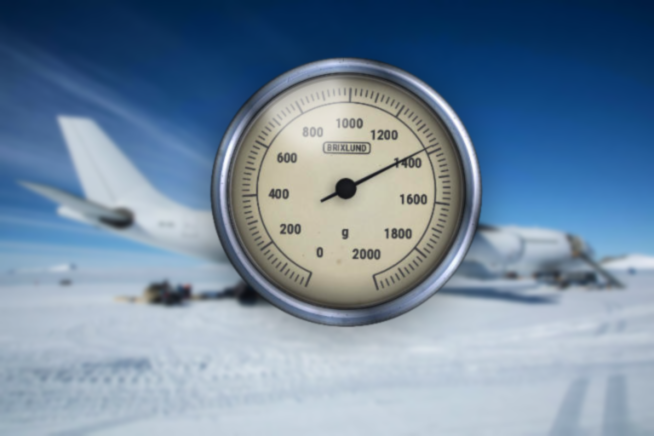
value=1380 unit=g
